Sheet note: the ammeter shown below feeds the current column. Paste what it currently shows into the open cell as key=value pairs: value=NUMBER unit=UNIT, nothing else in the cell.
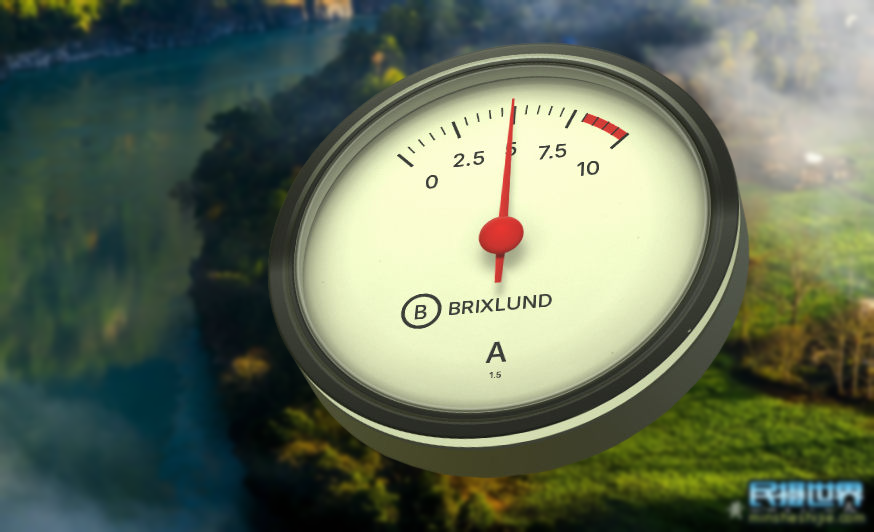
value=5 unit=A
